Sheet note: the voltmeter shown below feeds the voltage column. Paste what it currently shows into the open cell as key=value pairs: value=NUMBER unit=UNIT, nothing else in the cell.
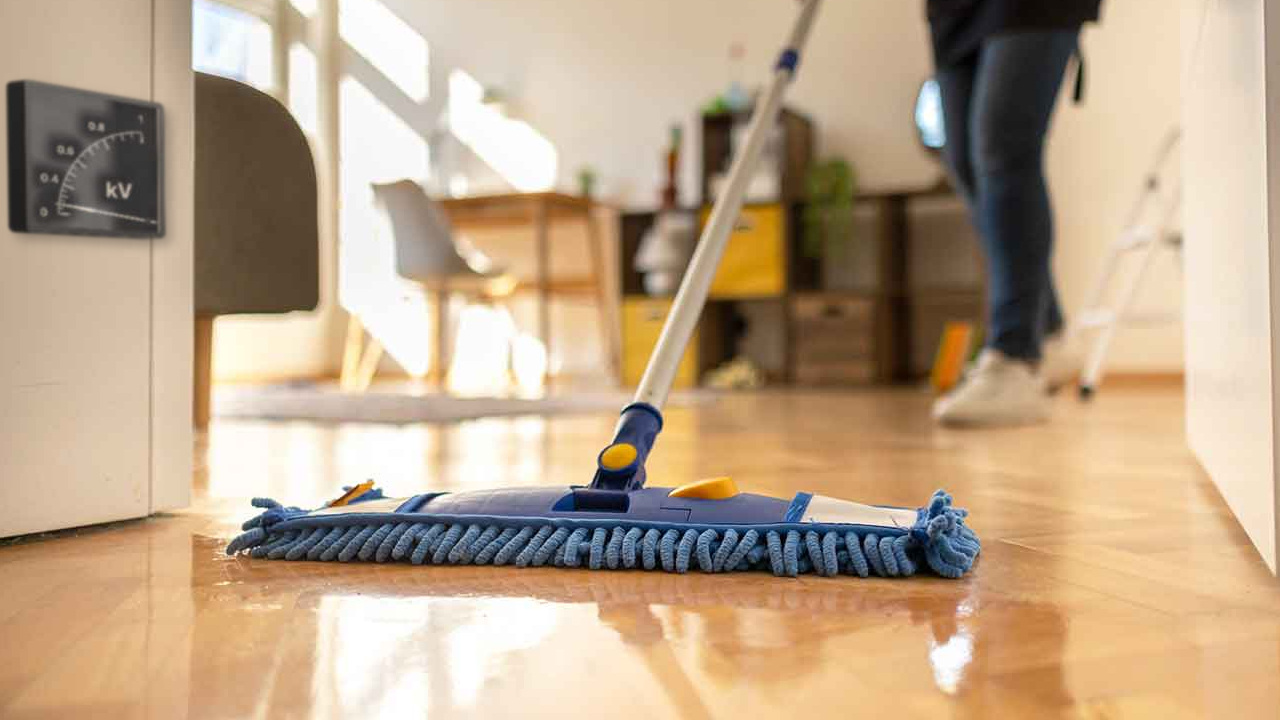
value=0.2 unit=kV
